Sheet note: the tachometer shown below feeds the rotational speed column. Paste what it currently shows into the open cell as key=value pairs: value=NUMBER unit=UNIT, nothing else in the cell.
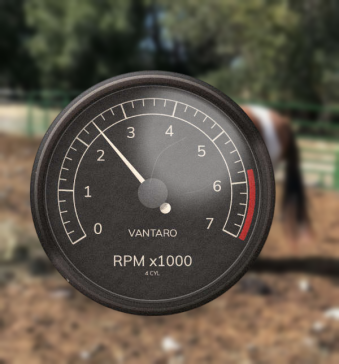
value=2400 unit=rpm
